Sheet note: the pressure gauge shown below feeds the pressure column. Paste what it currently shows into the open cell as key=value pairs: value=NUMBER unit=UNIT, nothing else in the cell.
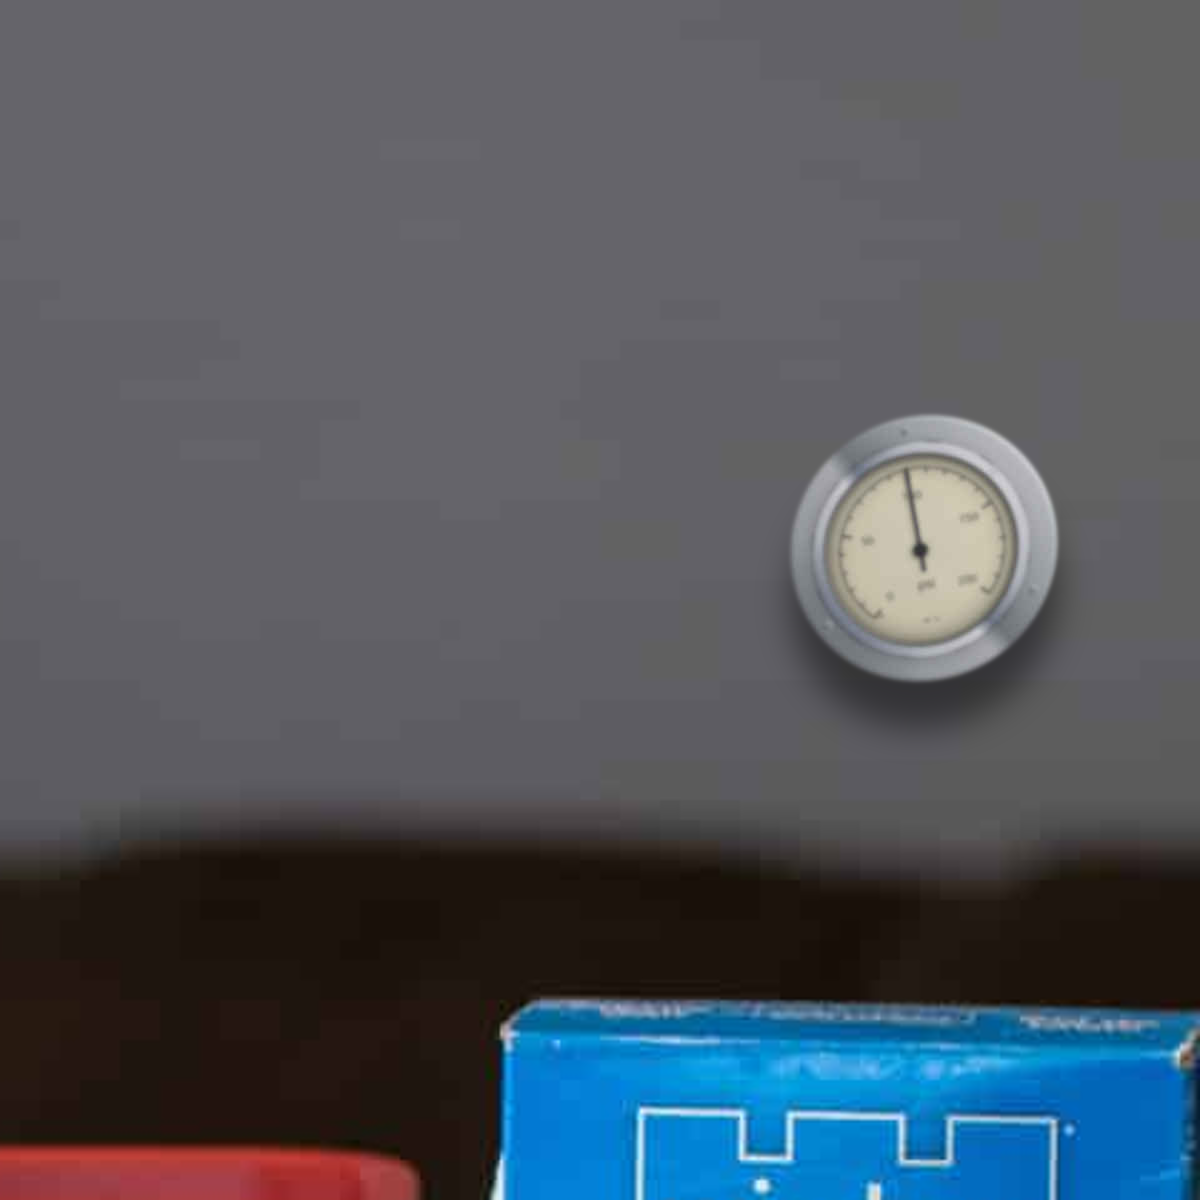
value=100 unit=psi
